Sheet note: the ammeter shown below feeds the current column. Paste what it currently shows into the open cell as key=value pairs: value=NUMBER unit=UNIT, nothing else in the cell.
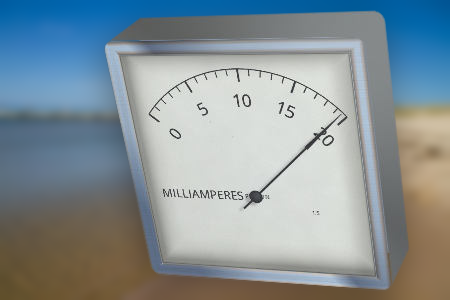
value=19.5 unit=mA
